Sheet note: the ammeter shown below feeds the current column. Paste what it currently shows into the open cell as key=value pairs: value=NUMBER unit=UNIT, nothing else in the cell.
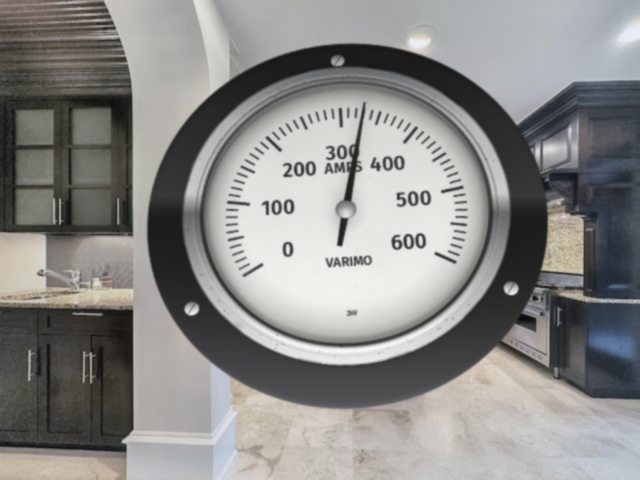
value=330 unit=A
